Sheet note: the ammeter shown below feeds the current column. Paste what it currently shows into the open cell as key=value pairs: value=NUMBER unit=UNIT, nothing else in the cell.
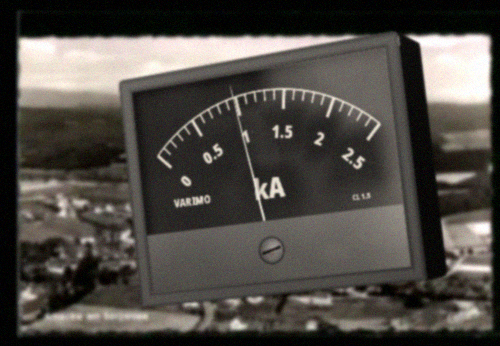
value=1 unit=kA
